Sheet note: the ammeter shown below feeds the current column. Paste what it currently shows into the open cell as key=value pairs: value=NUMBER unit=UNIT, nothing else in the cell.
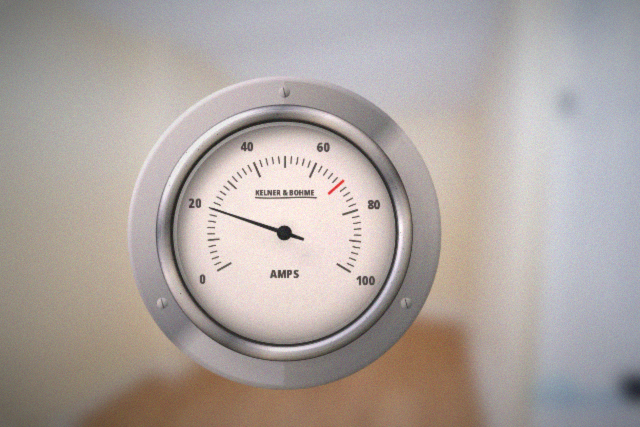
value=20 unit=A
